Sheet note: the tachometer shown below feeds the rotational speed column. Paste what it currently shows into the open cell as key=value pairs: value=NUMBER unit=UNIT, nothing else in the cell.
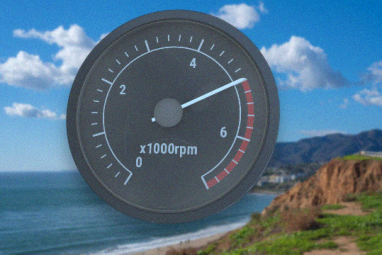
value=5000 unit=rpm
